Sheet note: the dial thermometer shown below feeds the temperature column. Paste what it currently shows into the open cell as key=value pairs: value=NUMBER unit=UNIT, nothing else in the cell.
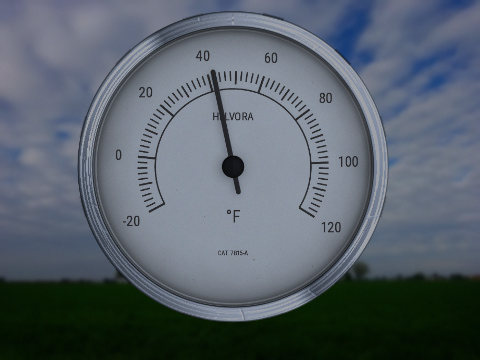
value=42 unit=°F
